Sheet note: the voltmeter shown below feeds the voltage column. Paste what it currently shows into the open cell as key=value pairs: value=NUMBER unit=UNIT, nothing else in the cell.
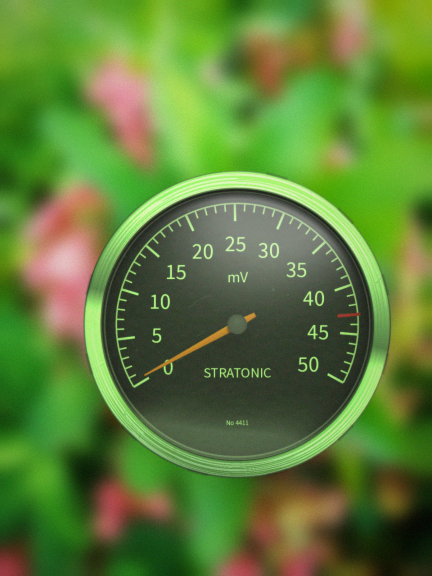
value=0.5 unit=mV
